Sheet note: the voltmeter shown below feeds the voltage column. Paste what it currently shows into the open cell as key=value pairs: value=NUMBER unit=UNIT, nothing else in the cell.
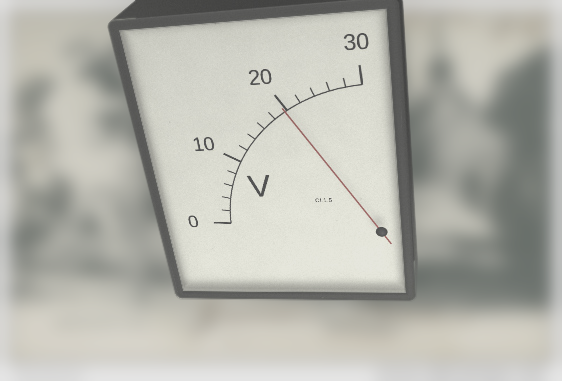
value=20 unit=V
